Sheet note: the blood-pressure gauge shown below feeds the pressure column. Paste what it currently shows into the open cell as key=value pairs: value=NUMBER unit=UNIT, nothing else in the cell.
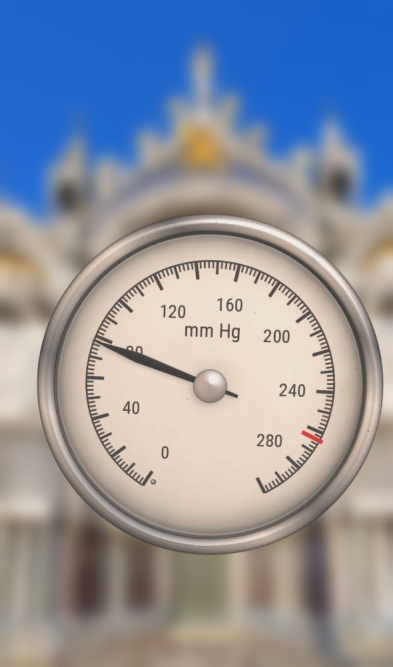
value=78 unit=mmHg
